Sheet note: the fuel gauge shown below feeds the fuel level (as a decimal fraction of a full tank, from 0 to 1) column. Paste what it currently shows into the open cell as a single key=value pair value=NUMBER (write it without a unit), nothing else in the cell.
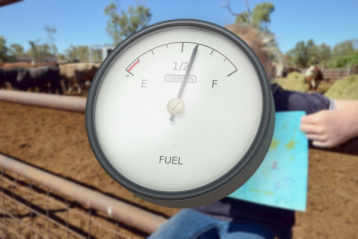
value=0.625
